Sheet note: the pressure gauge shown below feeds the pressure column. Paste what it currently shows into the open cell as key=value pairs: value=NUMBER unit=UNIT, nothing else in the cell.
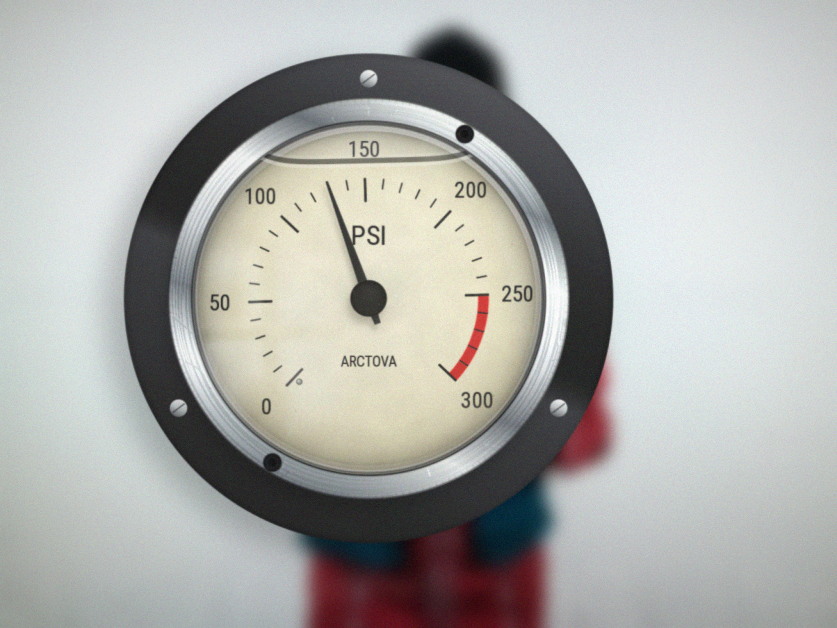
value=130 unit=psi
